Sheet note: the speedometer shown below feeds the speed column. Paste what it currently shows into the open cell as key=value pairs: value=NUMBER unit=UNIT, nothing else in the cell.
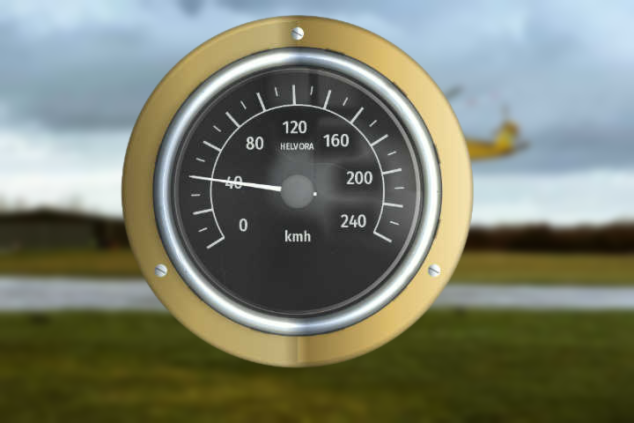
value=40 unit=km/h
